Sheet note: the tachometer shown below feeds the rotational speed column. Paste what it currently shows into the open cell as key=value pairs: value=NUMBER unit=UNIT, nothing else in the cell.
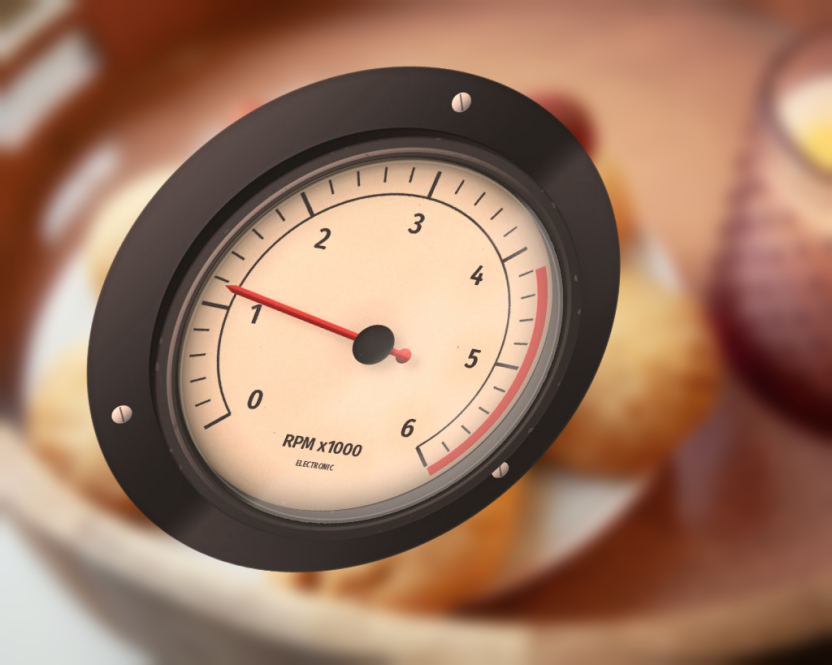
value=1200 unit=rpm
